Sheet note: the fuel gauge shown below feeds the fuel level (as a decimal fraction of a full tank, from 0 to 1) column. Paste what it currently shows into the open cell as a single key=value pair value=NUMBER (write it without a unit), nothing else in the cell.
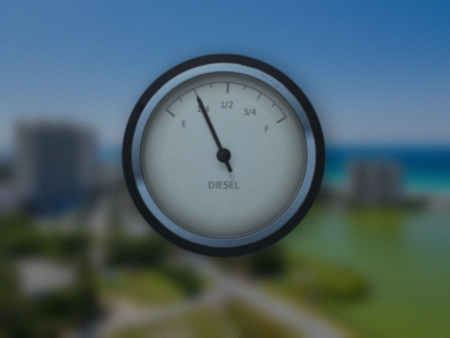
value=0.25
